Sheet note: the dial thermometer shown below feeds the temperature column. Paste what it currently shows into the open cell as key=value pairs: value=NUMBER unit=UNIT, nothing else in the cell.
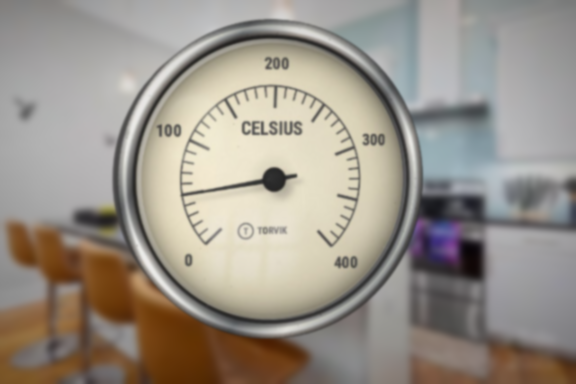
value=50 unit=°C
